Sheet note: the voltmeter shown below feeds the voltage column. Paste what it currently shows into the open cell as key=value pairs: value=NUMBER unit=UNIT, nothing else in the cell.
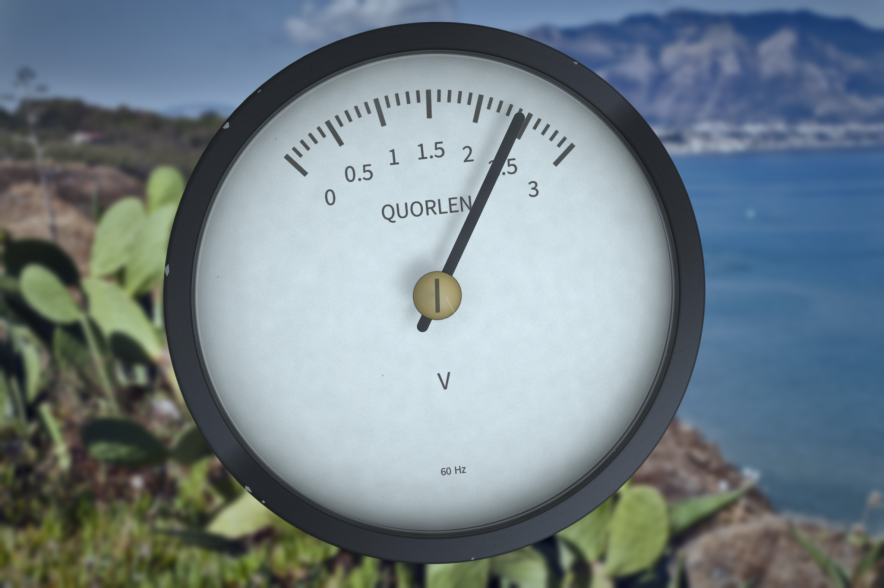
value=2.4 unit=V
